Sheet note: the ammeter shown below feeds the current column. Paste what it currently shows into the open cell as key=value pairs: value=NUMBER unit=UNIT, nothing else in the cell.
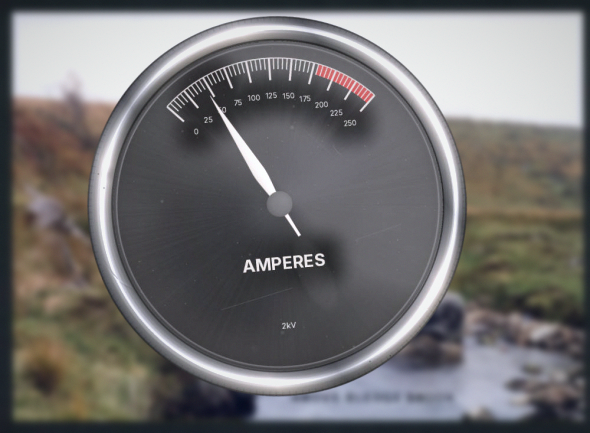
value=45 unit=A
